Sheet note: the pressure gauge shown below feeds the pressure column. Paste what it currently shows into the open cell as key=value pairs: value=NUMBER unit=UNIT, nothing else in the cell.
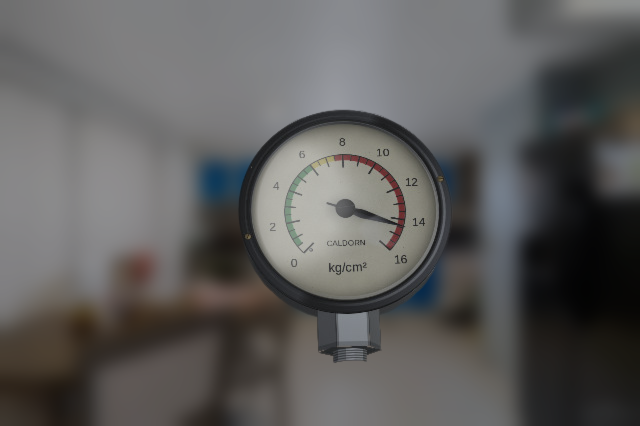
value=14.5 unit=kg/cm²
